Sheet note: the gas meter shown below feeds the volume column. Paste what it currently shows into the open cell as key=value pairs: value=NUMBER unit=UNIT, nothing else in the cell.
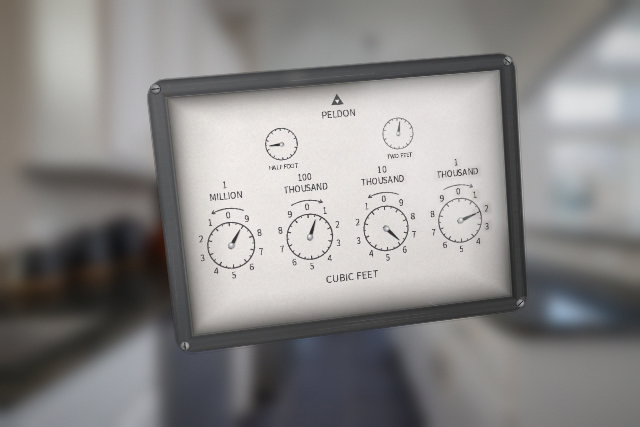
value=906200 unit=ft³
